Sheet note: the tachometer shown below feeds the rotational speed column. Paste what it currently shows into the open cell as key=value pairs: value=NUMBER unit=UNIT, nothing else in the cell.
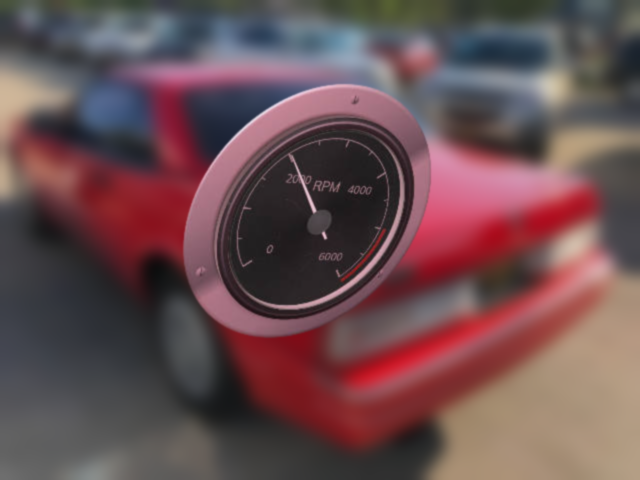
value=2000 unit=rpm
